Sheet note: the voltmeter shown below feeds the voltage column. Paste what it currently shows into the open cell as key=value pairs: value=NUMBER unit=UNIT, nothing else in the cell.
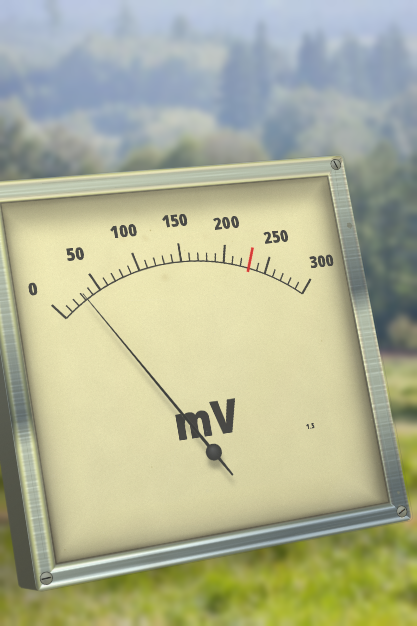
value=30 unit=mV
